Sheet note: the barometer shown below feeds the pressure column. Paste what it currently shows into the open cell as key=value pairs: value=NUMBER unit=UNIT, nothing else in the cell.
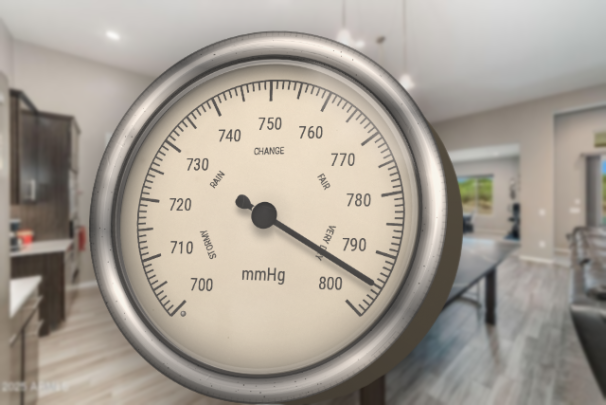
value=795 unit=mmHg
